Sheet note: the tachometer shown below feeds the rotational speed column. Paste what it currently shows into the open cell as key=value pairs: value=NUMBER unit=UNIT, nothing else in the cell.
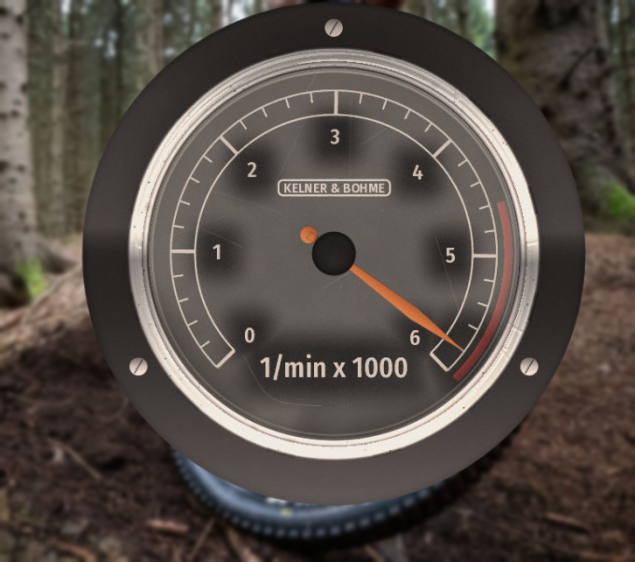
value=5800 unit=rpm
